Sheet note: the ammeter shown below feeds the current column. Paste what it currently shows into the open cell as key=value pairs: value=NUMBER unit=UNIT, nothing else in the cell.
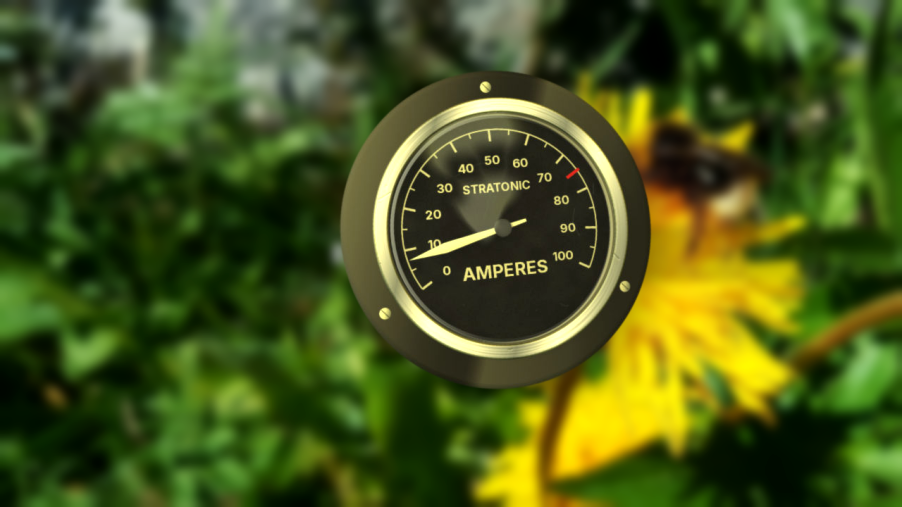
value=7.5 unit=A
